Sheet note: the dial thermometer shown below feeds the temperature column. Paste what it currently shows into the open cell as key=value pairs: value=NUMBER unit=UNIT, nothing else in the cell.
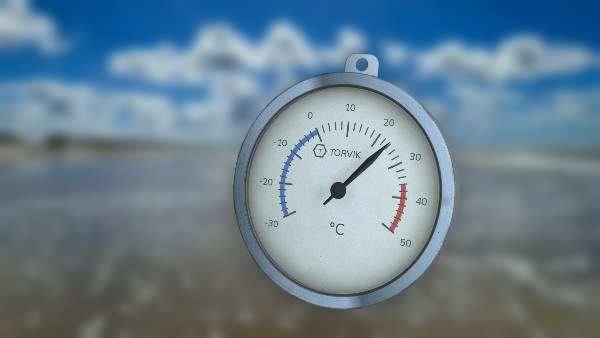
value=24 unit=°C
